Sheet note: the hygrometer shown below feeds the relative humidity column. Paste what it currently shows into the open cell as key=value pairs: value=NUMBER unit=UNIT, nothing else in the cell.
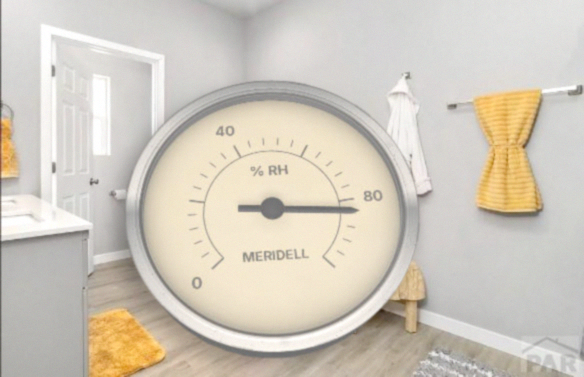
value=84 unit=%
